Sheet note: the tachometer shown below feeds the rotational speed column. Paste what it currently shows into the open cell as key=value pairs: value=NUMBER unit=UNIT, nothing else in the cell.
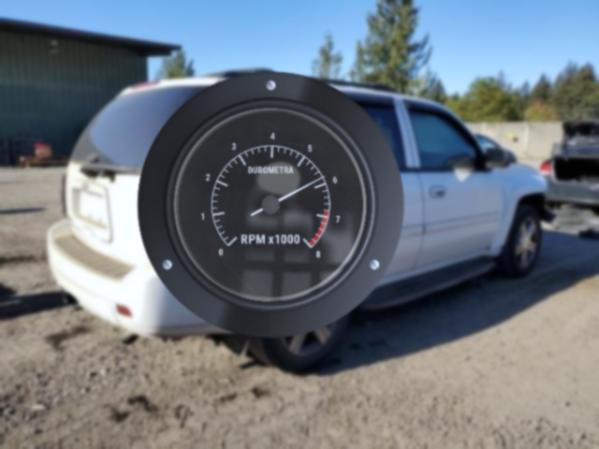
value=5800 unit=rpm
